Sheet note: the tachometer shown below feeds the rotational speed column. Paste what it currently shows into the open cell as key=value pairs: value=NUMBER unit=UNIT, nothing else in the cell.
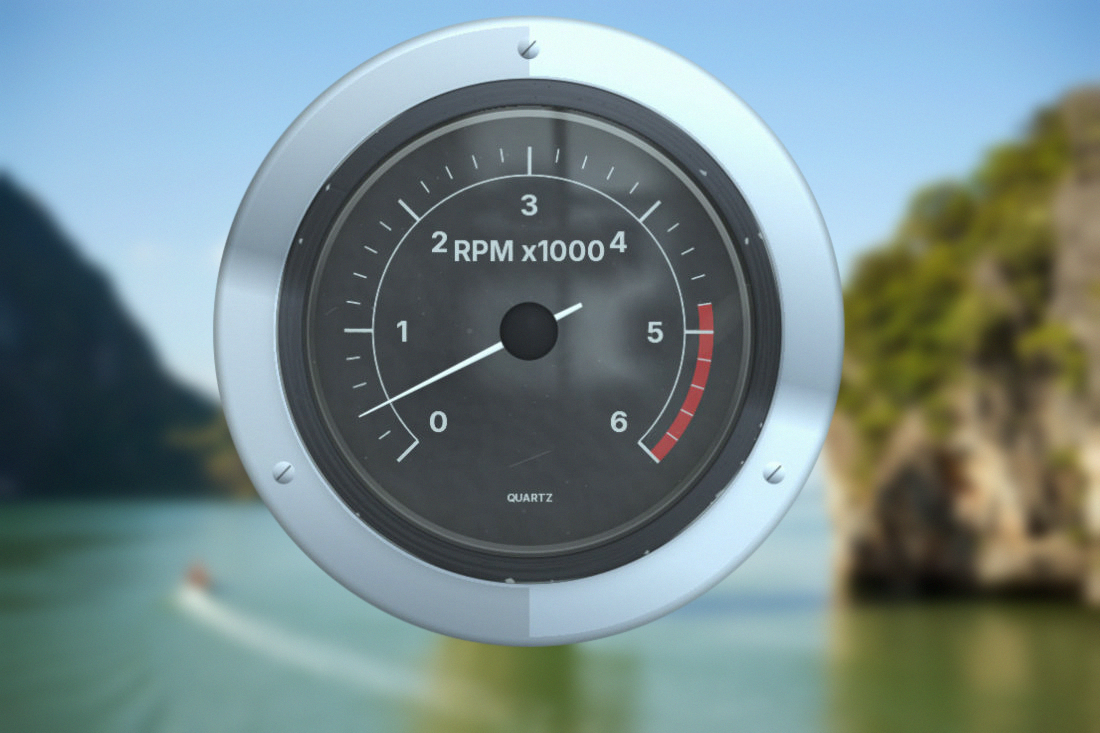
value=400 unit=rpm
